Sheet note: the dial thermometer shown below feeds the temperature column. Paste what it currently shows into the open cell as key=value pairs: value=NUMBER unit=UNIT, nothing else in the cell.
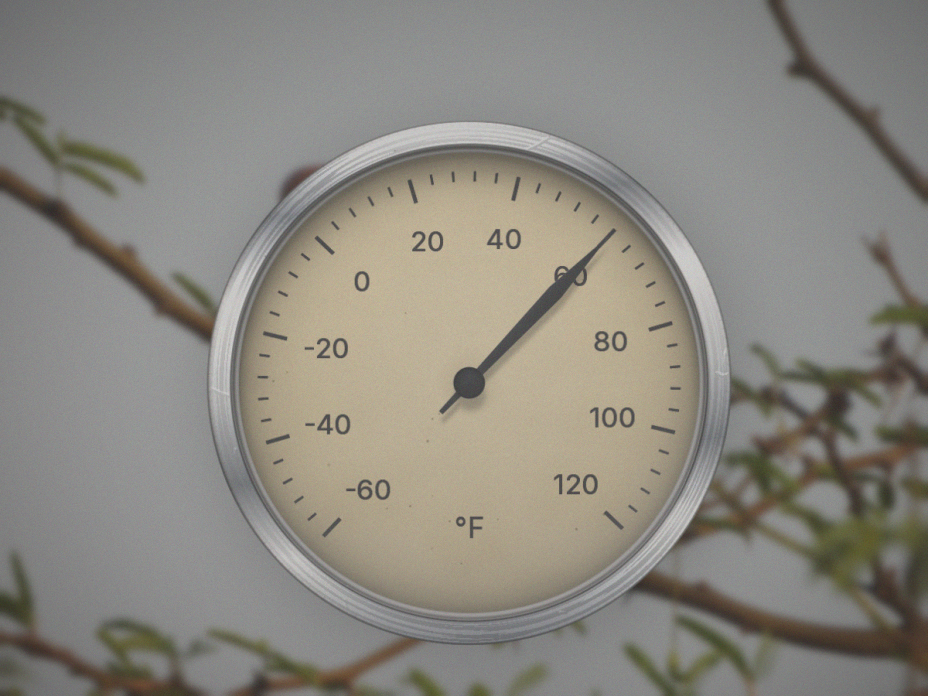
value=60 unit=°F
